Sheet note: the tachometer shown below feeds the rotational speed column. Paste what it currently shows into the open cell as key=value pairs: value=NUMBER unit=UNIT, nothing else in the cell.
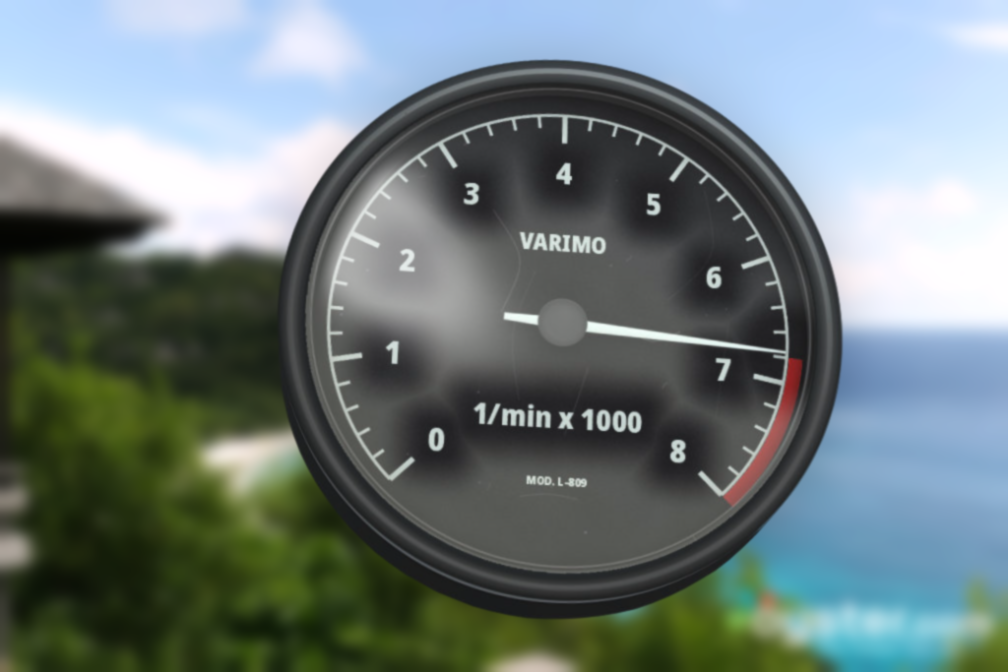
value=6800 unit=rpm
